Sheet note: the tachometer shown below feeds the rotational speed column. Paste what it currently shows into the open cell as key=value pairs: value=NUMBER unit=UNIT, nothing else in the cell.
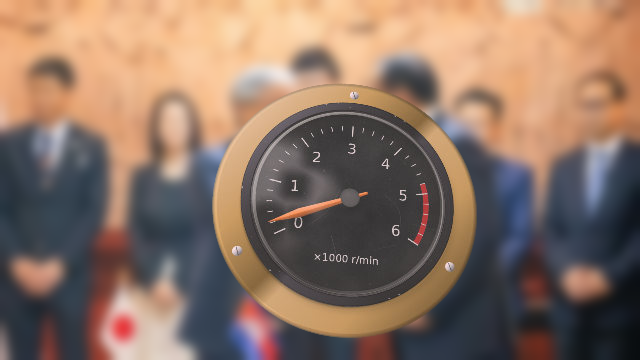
value=200 unit=rpm
